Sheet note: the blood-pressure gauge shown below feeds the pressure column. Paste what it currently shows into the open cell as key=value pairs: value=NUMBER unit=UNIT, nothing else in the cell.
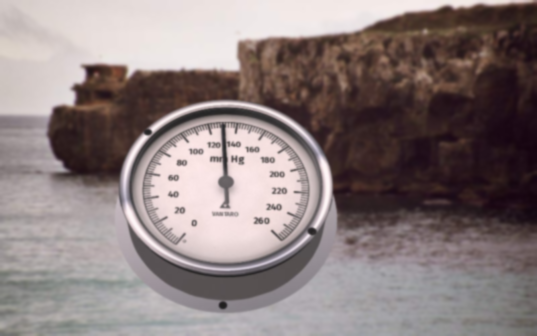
value=130 unit=mmHg
